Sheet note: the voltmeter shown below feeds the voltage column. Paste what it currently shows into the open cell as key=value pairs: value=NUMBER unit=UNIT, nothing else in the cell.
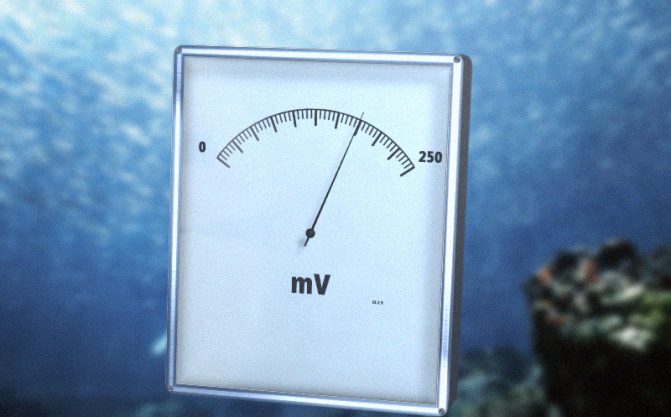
value=175 unit=mV
